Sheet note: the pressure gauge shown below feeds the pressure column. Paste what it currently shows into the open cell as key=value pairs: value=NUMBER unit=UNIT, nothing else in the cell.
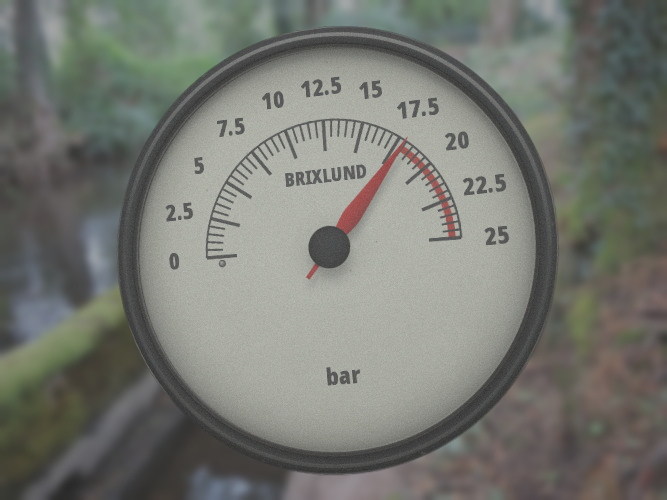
value=18 unit=bar
